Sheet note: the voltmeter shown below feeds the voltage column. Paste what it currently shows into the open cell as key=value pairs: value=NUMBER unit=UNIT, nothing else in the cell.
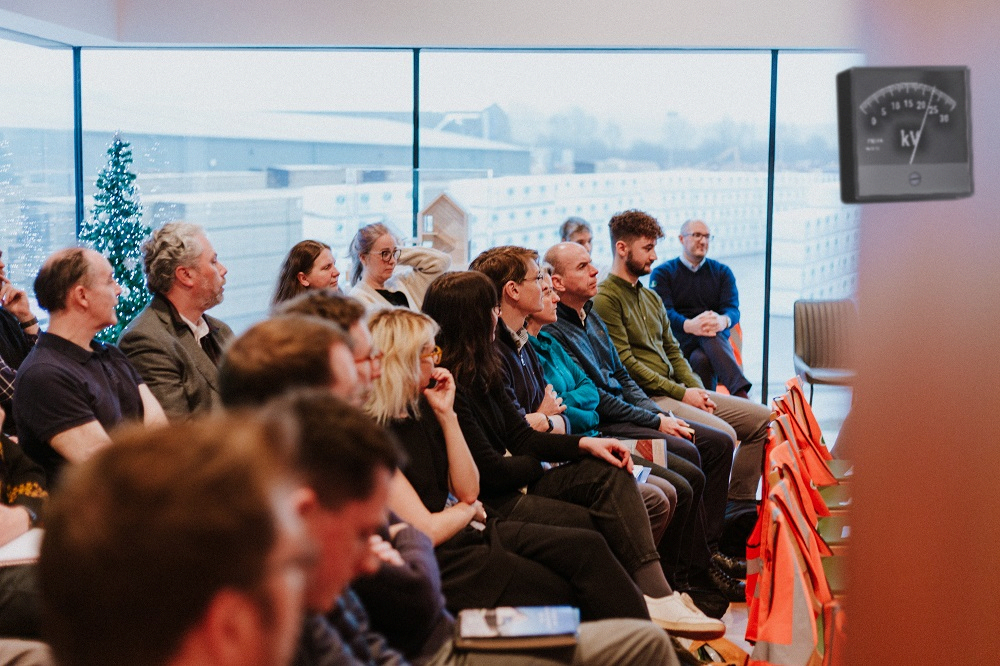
value=22.5 unit=kV
